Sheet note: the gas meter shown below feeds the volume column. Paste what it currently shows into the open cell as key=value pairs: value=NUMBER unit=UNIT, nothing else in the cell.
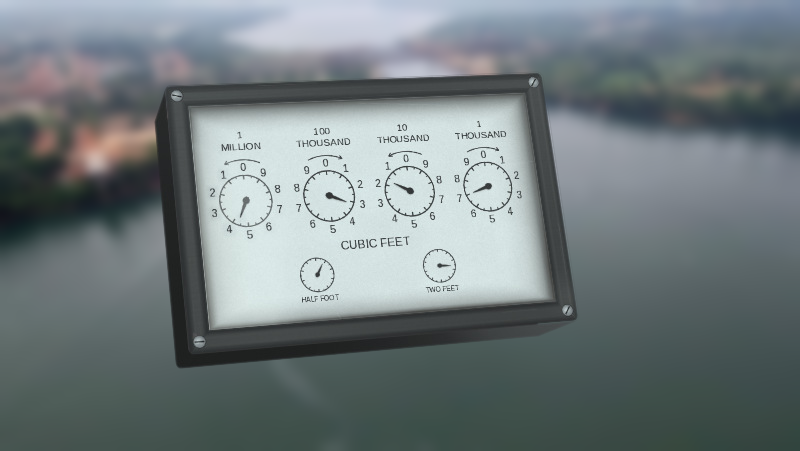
value=431700 unit=ft³
